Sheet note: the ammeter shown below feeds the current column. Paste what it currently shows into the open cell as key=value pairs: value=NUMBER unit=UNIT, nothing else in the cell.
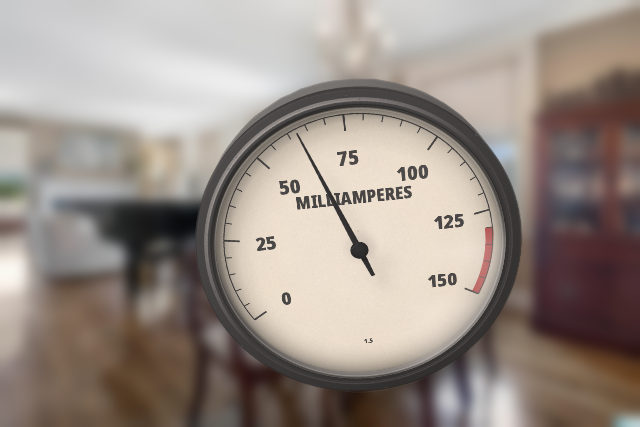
value=62.5 unit=mA
